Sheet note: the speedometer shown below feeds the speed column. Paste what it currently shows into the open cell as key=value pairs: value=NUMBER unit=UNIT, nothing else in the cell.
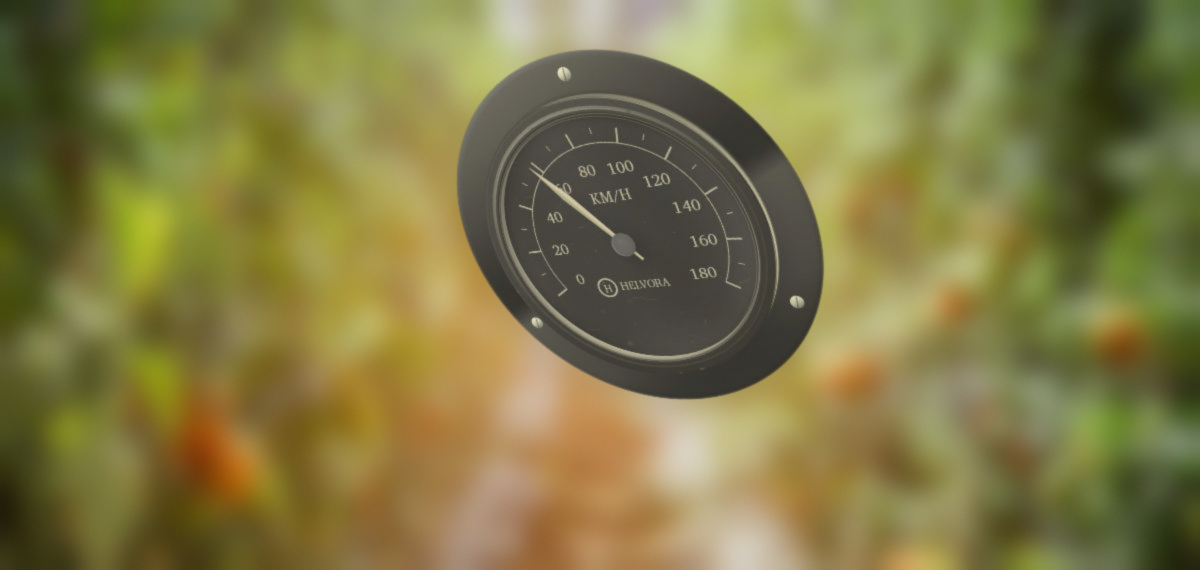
value=60 unit=km/h
